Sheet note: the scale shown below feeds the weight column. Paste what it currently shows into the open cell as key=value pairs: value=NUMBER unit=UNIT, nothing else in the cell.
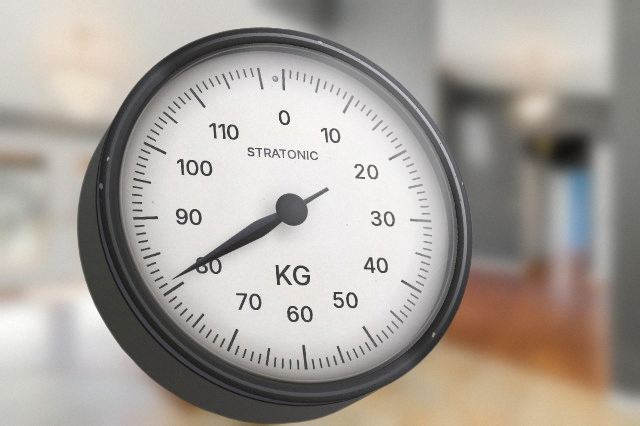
value=81 unit=kg
